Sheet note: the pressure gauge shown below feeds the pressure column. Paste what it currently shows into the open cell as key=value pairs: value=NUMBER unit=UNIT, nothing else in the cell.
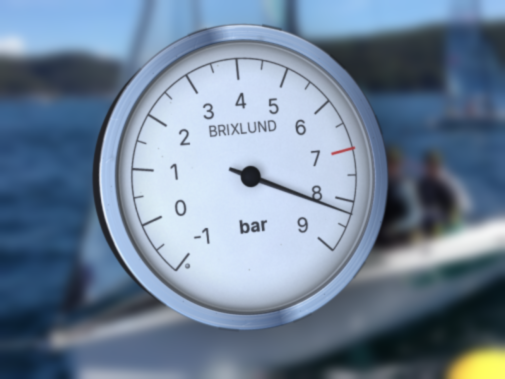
value=8.25 unit=bar
